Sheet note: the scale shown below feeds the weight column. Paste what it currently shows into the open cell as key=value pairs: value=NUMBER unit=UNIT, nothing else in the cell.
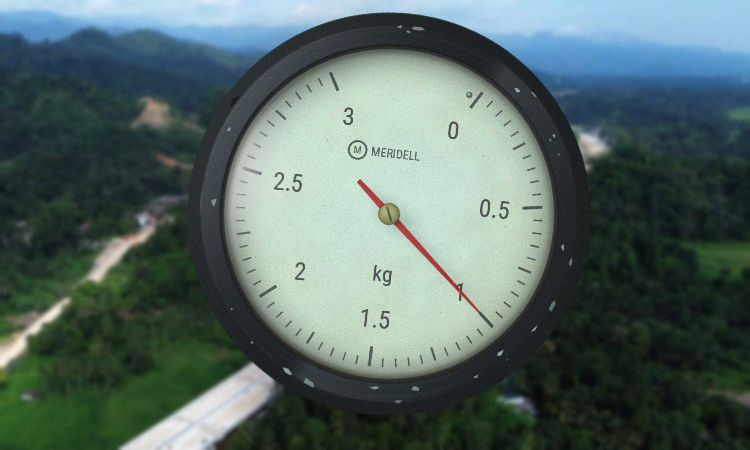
value=1 unit=kg
